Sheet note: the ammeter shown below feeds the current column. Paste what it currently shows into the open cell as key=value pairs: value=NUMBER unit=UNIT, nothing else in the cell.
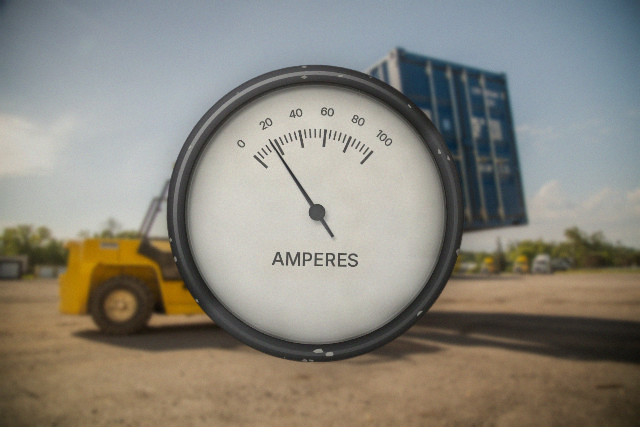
value=16 unit=A
